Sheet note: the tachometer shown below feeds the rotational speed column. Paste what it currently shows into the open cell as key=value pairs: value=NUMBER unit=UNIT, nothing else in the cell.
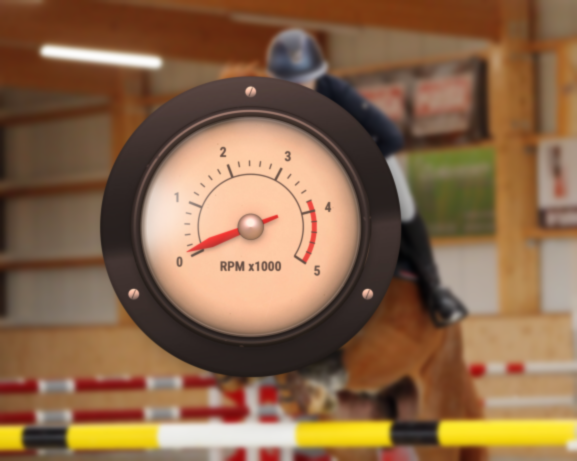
value=100 unit=rpm
